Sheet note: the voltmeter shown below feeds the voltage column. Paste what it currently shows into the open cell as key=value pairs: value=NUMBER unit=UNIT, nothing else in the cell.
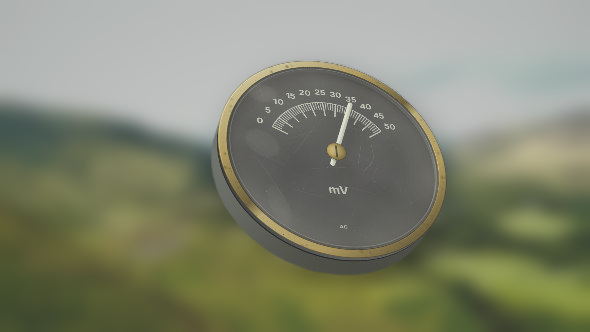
value=35 unit=mV
